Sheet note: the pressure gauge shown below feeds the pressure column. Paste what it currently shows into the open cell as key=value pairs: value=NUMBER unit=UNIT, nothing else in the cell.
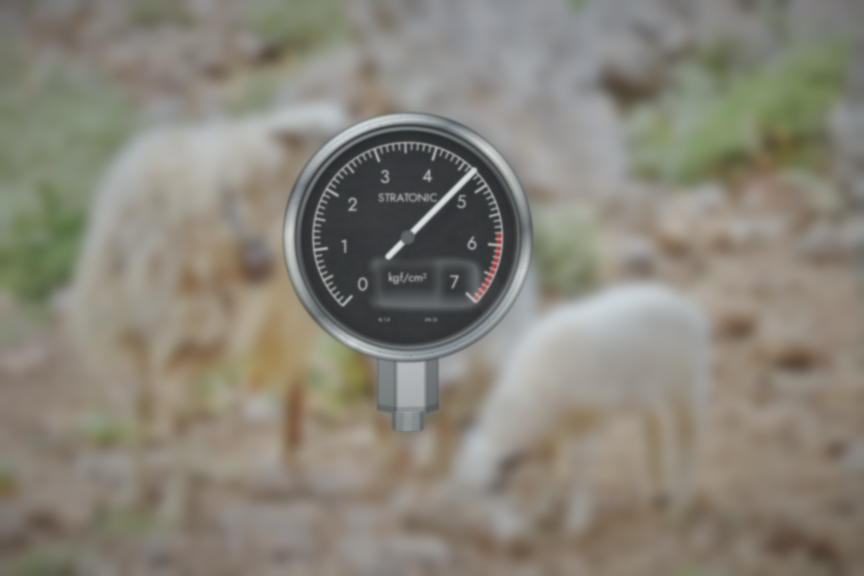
value=4.7 unit=kg/cm²
